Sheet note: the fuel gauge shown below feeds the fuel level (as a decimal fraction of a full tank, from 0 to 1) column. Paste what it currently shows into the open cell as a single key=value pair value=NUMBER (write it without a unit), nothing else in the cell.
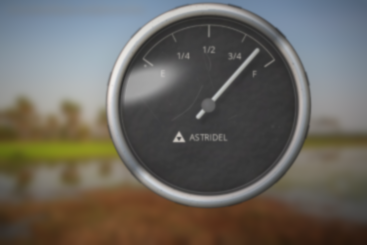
value=0.875
